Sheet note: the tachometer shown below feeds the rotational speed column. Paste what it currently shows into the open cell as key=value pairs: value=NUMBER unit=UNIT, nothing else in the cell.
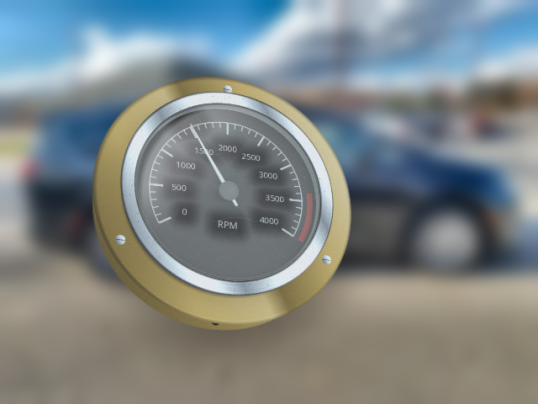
value=1500 unit=rpm
